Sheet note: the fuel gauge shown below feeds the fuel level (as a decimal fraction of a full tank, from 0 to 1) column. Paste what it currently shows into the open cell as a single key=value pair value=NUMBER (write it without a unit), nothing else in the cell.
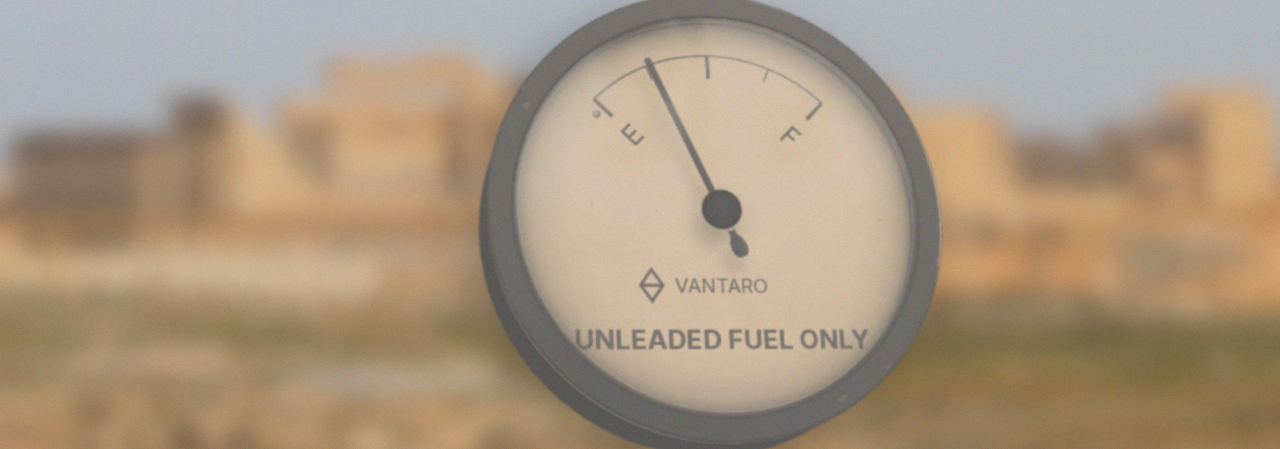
value=0.25
